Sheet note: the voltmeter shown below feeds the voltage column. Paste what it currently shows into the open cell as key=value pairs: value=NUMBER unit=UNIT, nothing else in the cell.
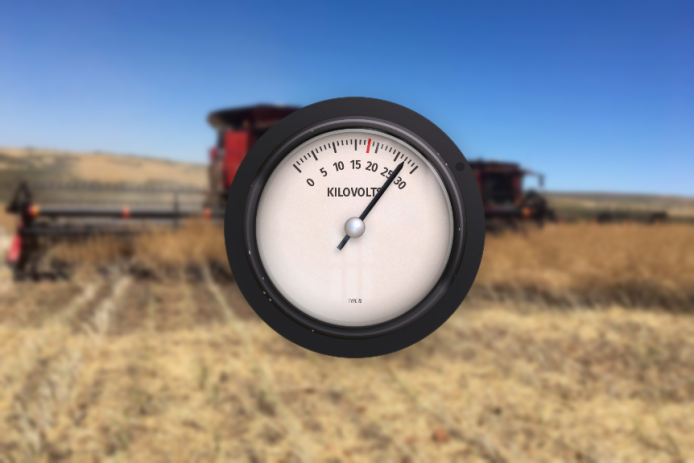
value=27 unit=kV
